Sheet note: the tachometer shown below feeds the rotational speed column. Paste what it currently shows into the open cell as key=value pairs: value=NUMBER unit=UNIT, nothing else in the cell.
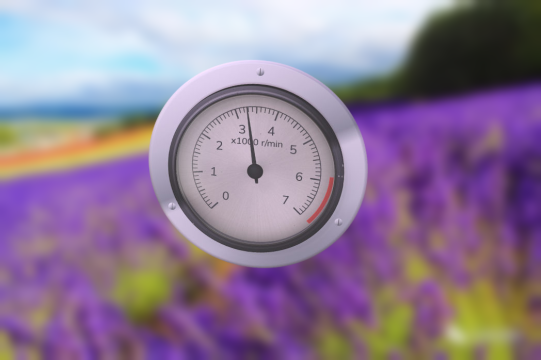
value=3300 unit=rpm
